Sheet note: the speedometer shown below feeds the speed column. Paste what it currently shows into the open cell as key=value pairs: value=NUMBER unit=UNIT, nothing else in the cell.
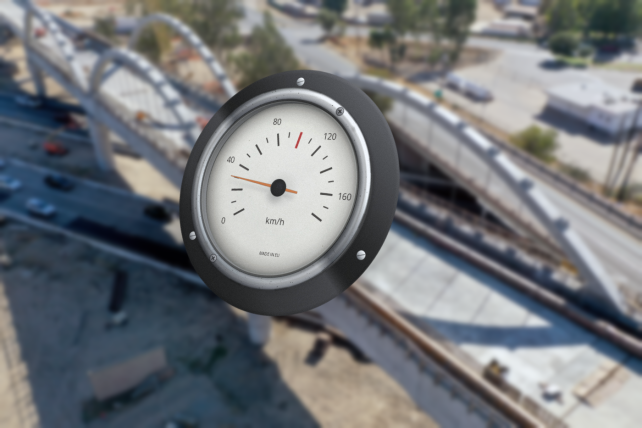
value=30 unit=km/h
